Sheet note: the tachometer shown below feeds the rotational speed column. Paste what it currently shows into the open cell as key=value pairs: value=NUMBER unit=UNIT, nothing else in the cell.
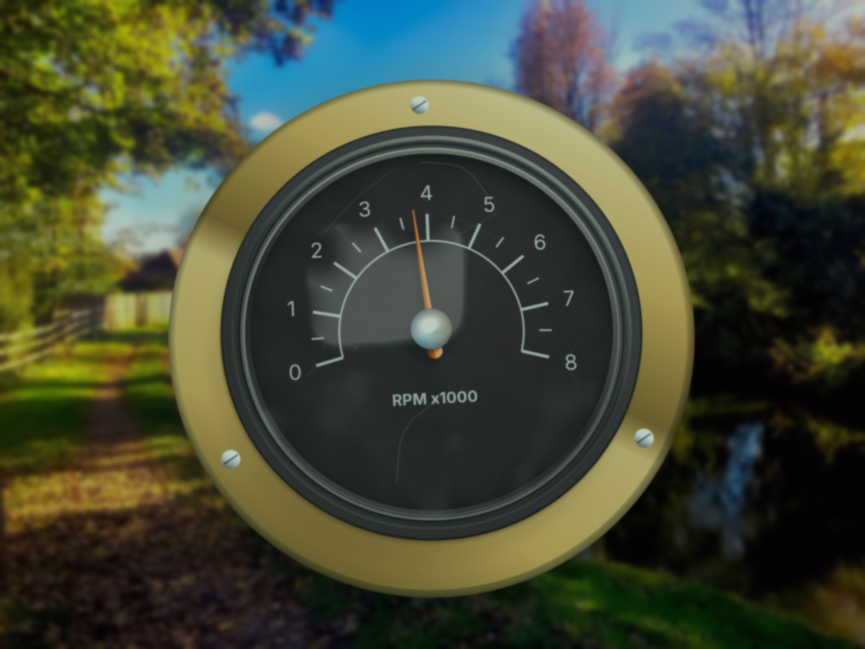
value=3750 unit=rpm
